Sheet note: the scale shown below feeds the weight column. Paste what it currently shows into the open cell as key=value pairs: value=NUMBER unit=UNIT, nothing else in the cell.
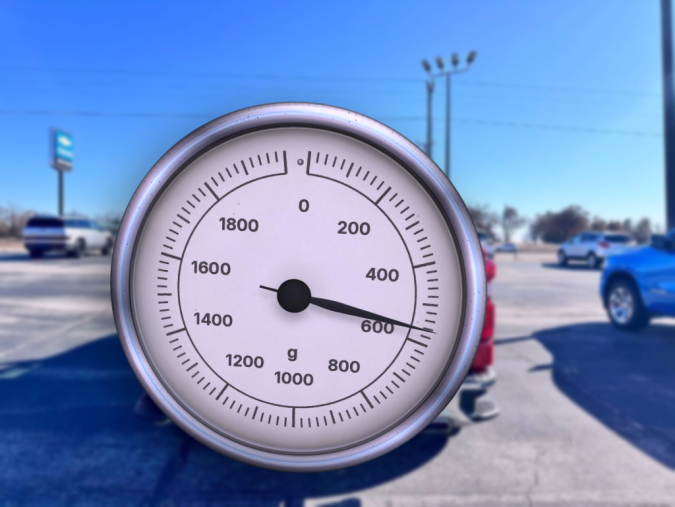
value=560 unit=g
